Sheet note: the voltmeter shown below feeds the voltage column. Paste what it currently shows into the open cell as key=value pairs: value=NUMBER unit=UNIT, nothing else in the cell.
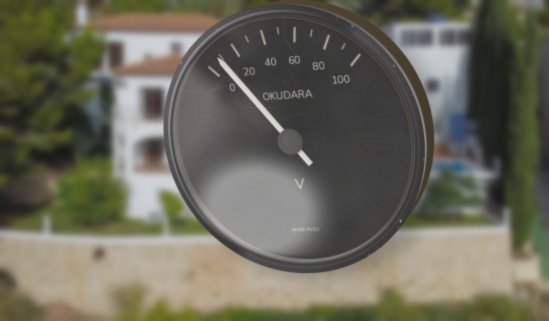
value=10 unit=V
